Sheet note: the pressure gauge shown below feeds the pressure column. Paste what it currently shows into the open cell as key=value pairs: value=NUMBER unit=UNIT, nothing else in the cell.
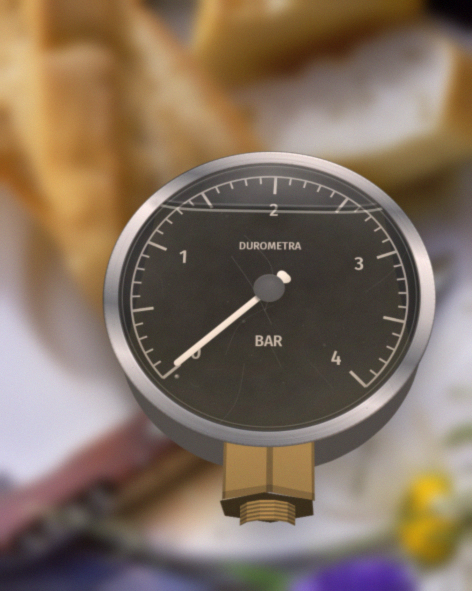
value=0 unit=bar
